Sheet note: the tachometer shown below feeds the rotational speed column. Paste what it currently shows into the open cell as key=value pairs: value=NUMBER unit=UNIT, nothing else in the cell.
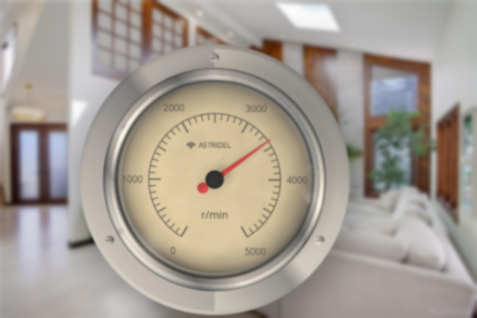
value=3400 unit=rpm
